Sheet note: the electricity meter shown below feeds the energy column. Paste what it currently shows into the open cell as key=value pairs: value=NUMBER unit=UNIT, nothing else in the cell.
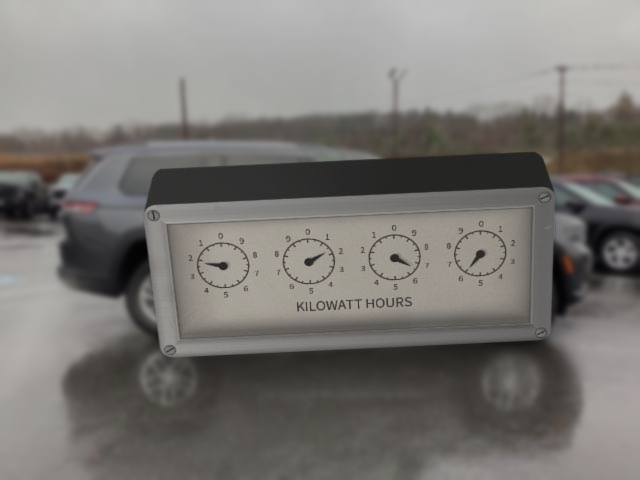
value=2166 unit=kWh
